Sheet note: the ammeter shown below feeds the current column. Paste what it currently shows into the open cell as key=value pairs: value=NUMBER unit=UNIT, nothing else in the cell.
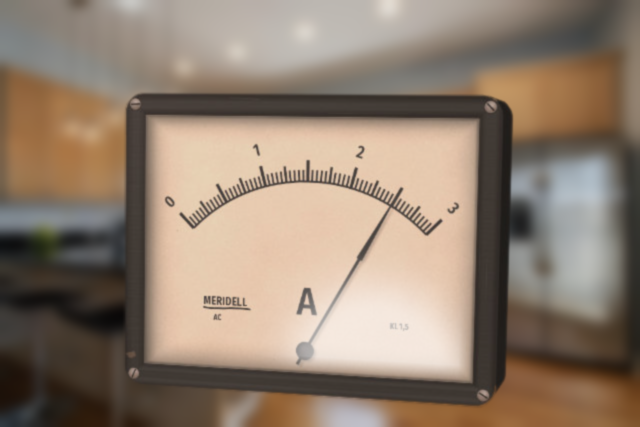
value=2.5 unit=A
